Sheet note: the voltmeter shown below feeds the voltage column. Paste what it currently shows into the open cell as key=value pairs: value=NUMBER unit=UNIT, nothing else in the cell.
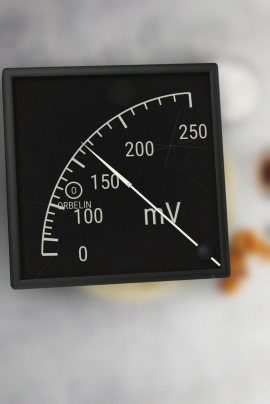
value=165 unit=mV
